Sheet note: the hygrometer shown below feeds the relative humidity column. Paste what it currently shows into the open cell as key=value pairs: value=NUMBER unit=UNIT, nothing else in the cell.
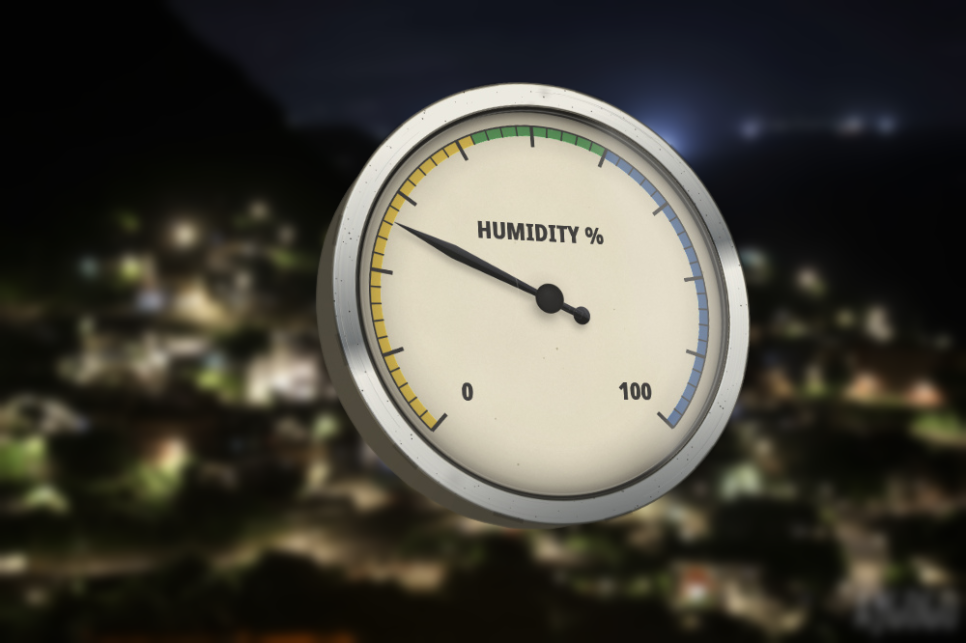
value=26 unit=%
